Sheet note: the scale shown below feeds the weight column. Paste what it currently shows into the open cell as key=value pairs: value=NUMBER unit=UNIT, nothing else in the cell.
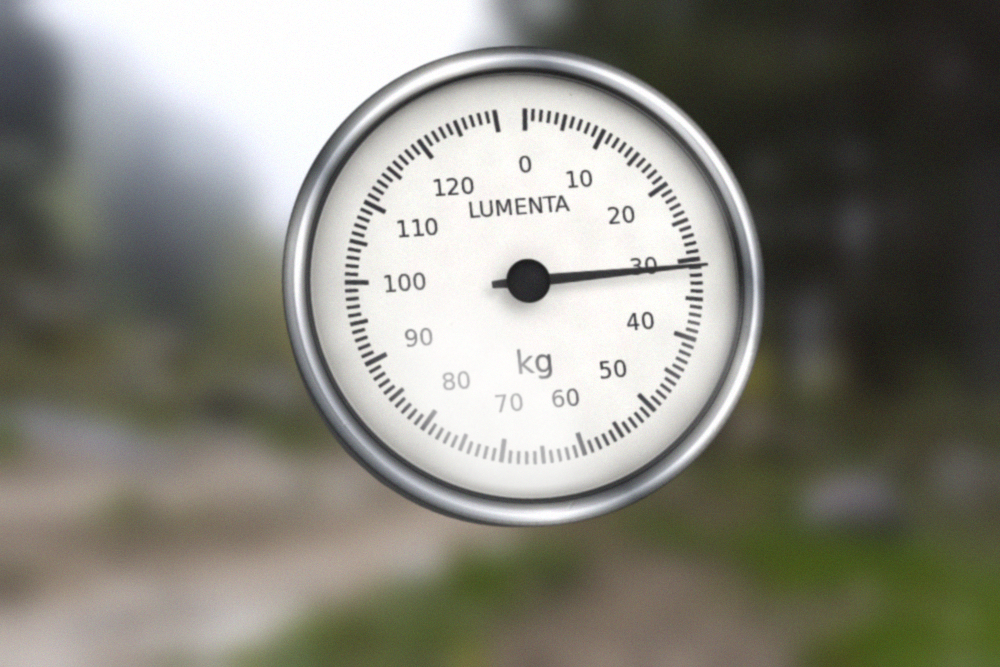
value=31 unit=kg
